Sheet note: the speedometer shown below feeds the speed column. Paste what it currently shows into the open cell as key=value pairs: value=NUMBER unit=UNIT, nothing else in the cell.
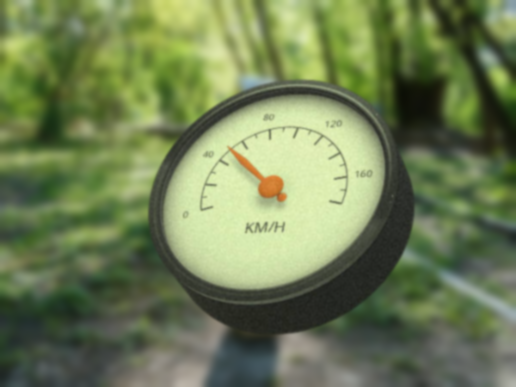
value=50 unit=km/h
